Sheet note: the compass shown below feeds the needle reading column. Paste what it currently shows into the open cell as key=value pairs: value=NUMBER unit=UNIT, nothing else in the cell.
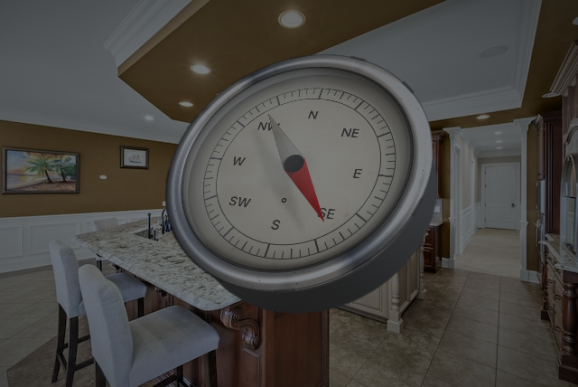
value=140 unit=°
